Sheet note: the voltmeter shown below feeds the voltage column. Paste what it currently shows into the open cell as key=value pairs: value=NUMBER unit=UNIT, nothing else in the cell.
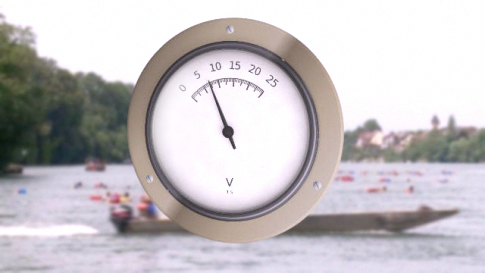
value=7.5 unit=V
